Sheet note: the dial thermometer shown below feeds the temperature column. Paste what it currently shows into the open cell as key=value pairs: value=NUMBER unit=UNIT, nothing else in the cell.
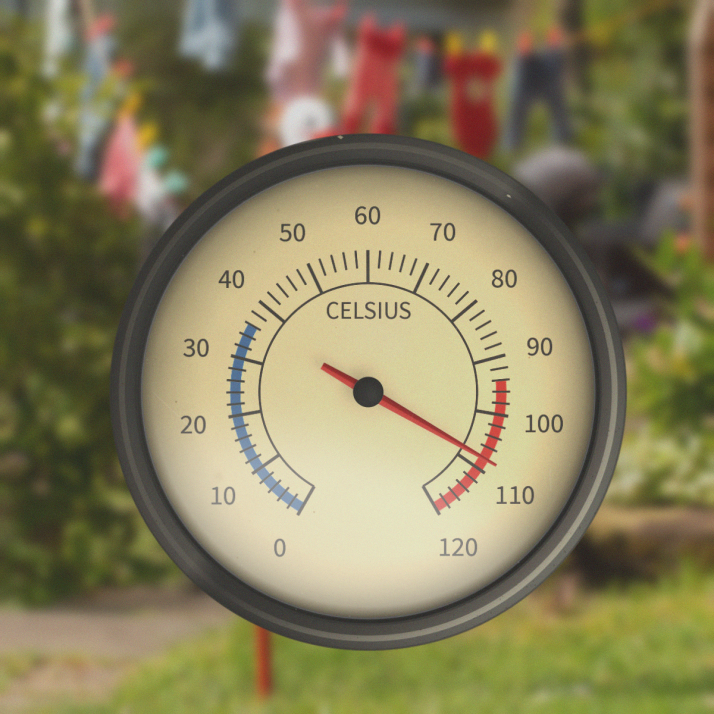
value=108 unit=°C
